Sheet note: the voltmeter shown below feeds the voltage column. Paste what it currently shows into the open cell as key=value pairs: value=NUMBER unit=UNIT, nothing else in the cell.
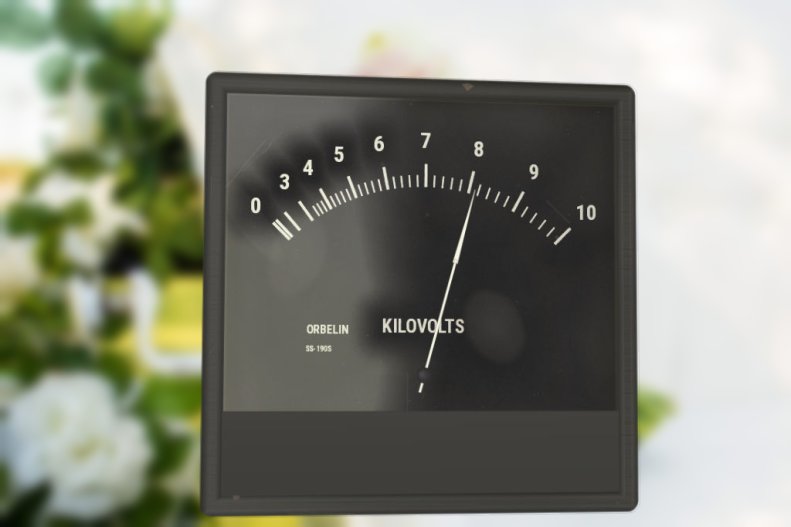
value=8.1 unit=kV
